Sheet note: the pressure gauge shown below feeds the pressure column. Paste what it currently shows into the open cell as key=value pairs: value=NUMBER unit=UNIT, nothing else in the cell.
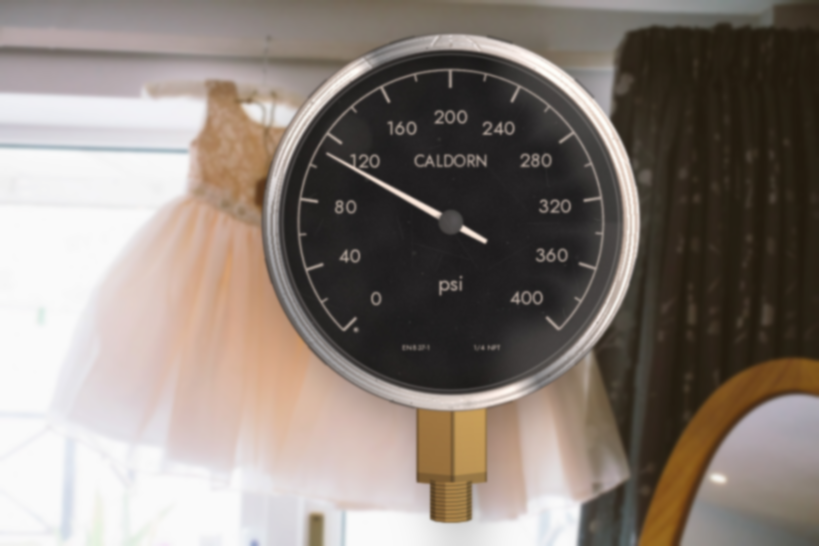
value=110 unit=psi
